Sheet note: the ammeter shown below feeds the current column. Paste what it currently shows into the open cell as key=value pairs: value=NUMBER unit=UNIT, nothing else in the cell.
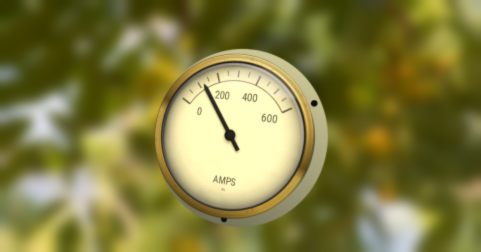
value=125 unit=A
